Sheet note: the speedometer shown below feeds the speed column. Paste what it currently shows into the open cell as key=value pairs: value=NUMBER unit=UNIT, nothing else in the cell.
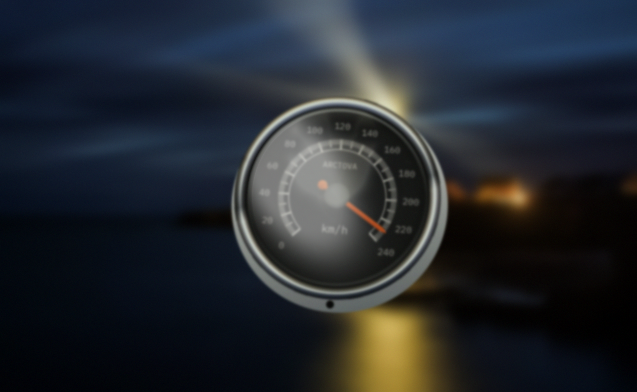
value=230 unit=km/h
